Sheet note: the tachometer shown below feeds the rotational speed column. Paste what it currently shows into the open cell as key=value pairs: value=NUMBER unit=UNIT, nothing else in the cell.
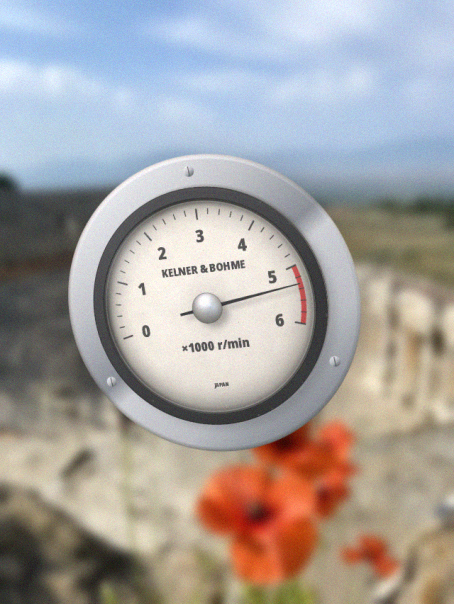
value=5300 unit=rpm
